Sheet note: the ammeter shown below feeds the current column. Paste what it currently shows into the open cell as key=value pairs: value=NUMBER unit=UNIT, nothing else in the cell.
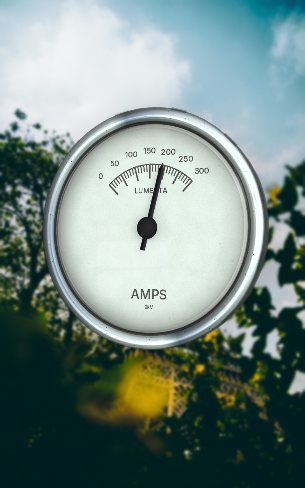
value=200 unit=A
